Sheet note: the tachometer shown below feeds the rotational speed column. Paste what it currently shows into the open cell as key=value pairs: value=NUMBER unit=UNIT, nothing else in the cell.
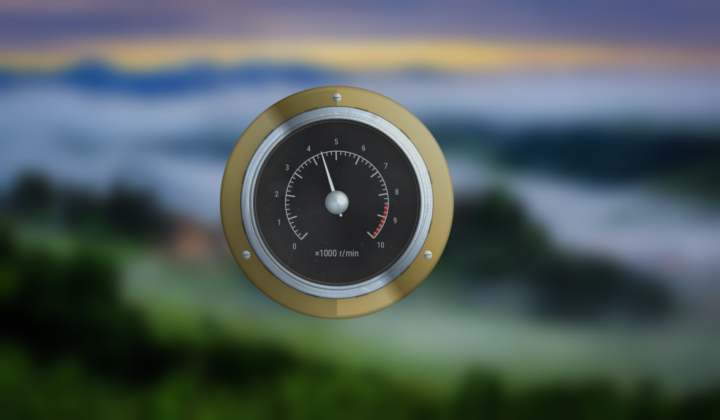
value=4400 unit=rpm
